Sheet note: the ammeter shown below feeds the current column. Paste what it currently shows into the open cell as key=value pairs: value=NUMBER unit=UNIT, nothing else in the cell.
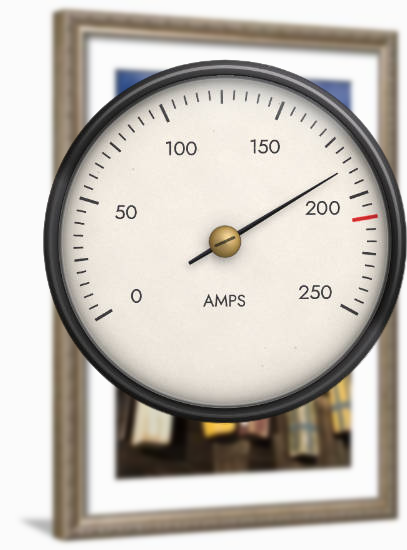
value=187.5 unit=A
